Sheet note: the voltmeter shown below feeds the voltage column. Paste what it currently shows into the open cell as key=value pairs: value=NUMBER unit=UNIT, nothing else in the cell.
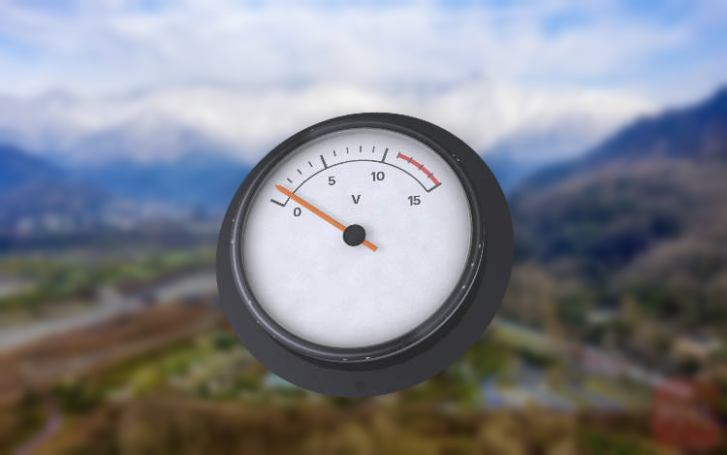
value=1 unit=V
